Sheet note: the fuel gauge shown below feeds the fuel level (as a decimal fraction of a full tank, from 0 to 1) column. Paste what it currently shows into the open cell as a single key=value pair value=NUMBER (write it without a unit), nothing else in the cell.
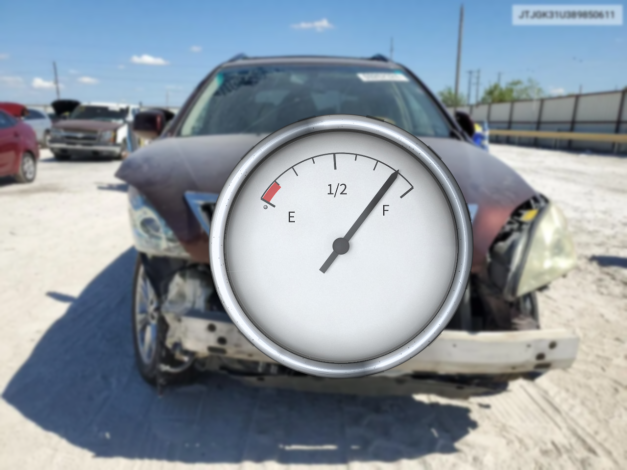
value=0.875
